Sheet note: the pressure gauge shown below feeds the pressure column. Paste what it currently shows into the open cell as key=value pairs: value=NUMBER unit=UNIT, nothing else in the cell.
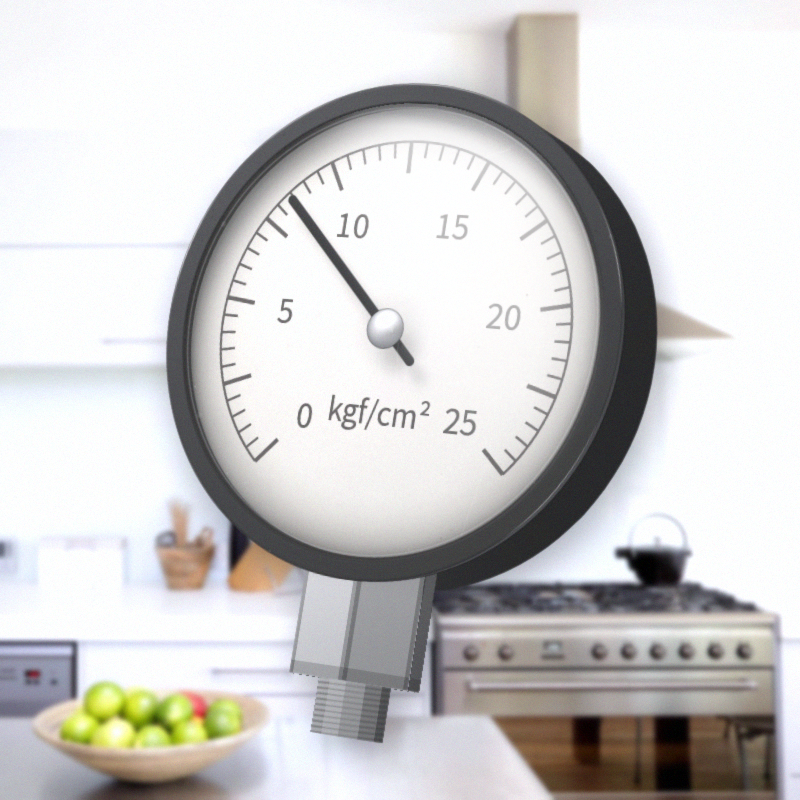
value=8.5 unit=kg/cm²
